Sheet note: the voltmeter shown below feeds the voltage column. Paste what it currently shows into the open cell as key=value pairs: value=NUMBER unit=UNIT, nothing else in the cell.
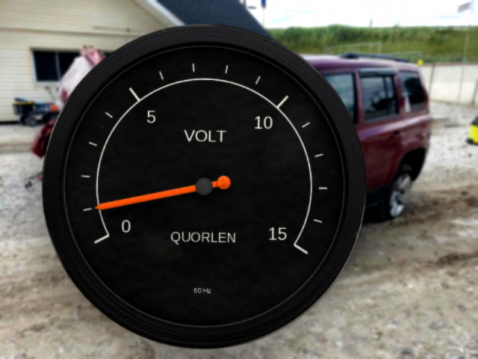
value=1 unit=V
